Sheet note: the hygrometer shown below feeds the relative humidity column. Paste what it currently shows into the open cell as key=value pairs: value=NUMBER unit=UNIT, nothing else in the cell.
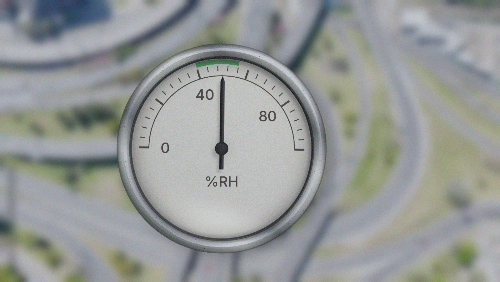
value=50 unit=%
